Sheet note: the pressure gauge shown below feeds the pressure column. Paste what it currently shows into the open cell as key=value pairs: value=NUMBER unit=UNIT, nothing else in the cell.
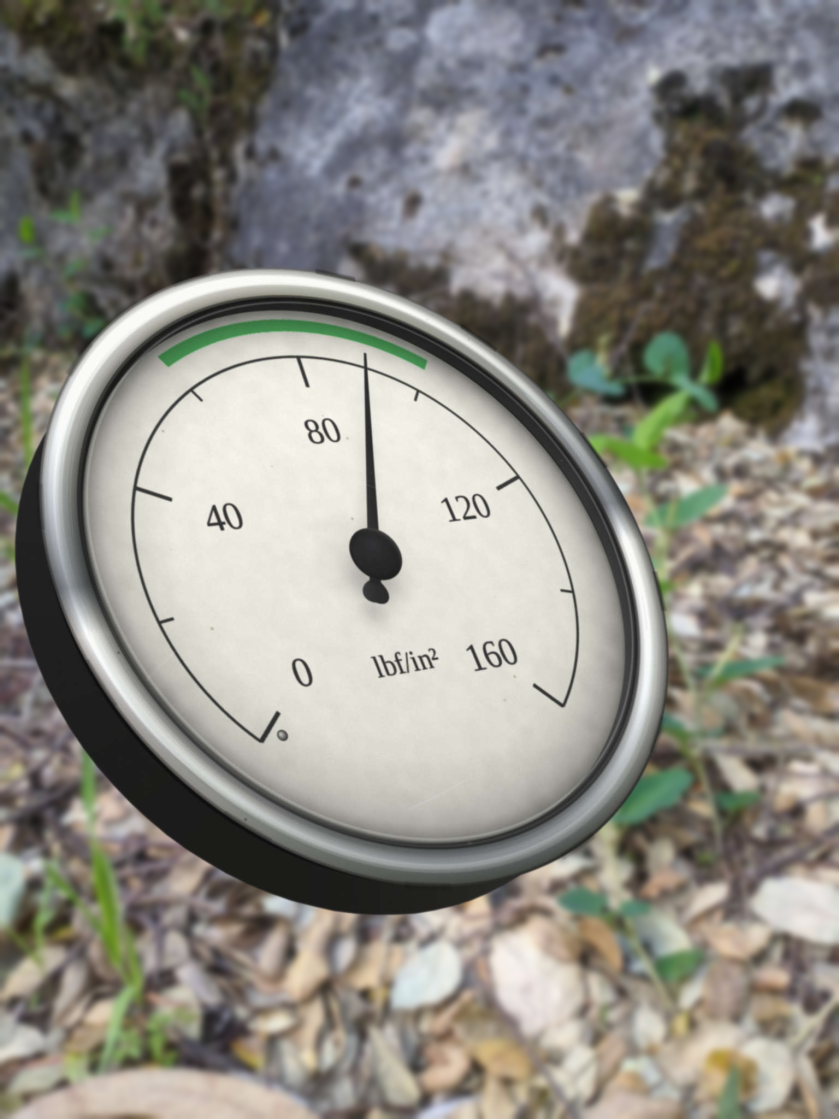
value=90 unit=psi
